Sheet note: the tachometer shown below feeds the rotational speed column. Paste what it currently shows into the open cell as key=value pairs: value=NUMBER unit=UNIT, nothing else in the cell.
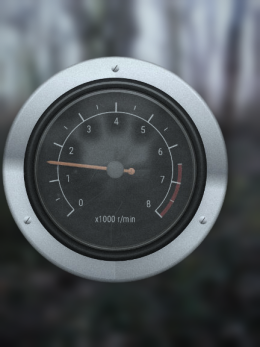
value=1500 unit=rpm
